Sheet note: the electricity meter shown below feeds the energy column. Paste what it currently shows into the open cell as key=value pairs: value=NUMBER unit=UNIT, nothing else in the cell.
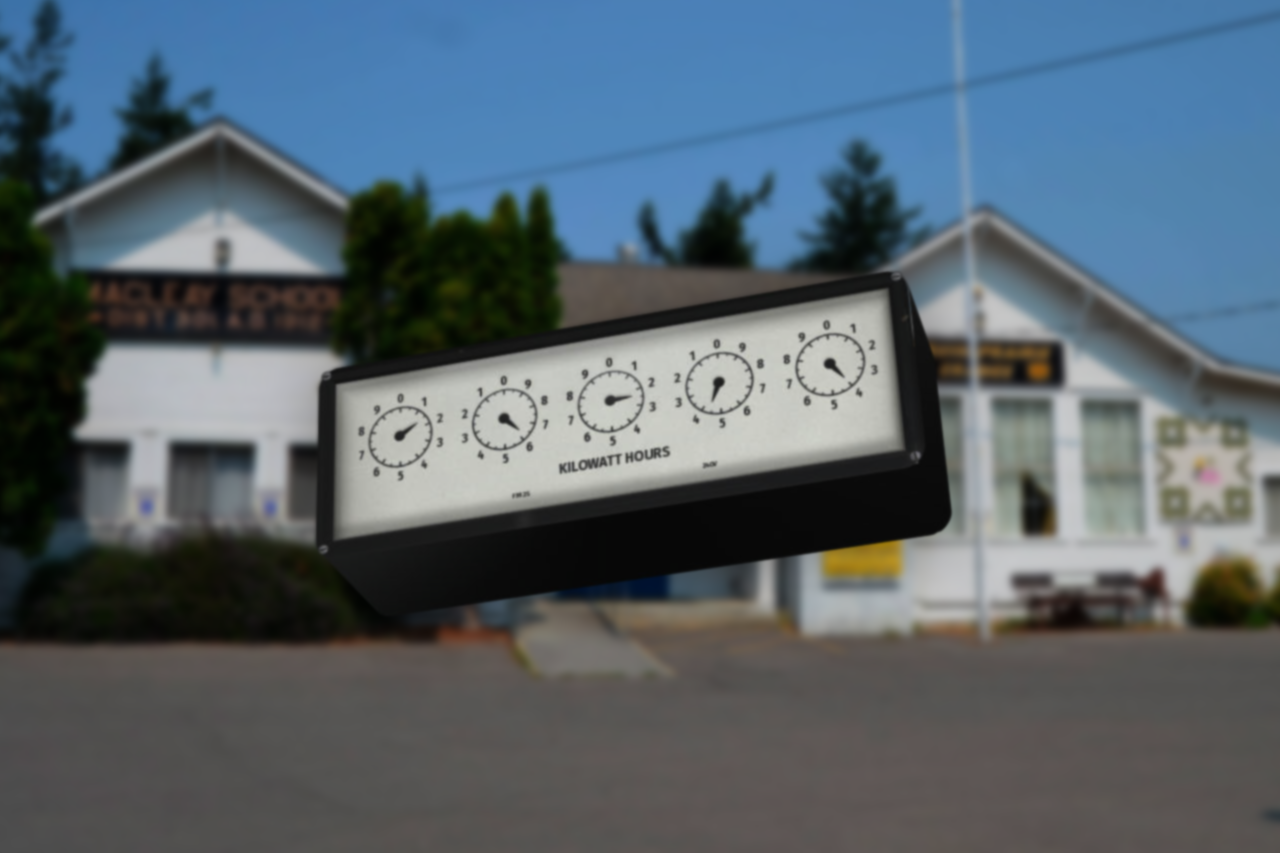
value=16244 unit=kWh
